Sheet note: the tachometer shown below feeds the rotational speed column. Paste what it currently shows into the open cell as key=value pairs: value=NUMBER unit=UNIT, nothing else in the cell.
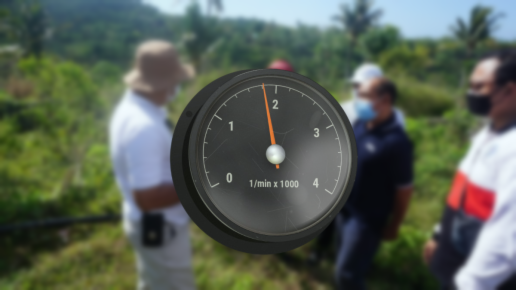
value=1800 unit=rpm
